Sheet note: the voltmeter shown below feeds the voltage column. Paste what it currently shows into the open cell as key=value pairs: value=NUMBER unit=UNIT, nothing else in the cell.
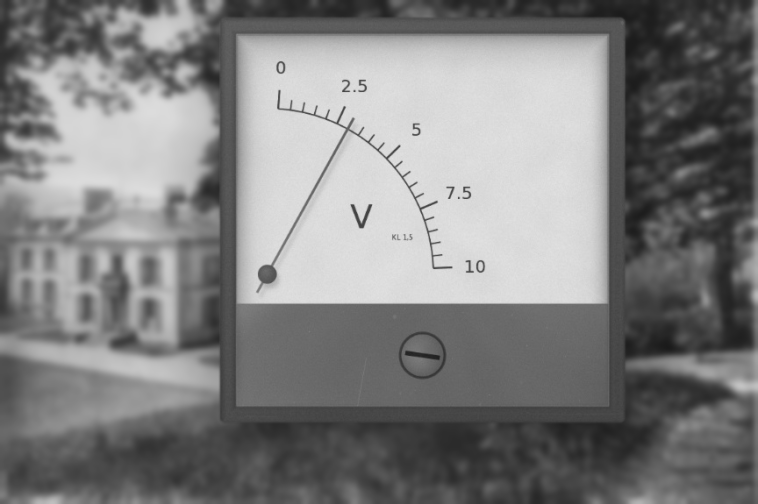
value=3 unit=V
